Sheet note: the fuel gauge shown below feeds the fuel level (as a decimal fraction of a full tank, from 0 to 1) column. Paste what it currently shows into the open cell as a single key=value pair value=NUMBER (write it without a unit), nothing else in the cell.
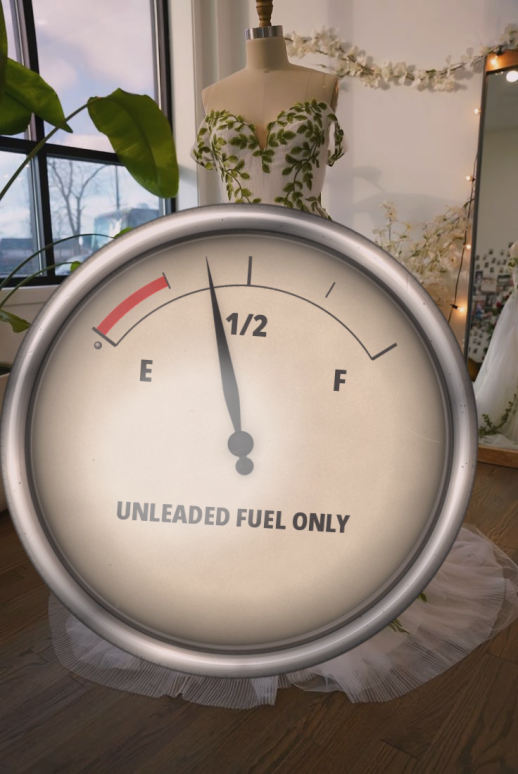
value=0.375
